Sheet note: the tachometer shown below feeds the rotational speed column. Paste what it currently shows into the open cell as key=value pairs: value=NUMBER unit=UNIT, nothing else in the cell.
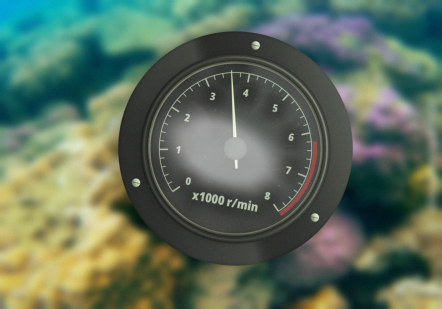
value=3600 unit=rpm
